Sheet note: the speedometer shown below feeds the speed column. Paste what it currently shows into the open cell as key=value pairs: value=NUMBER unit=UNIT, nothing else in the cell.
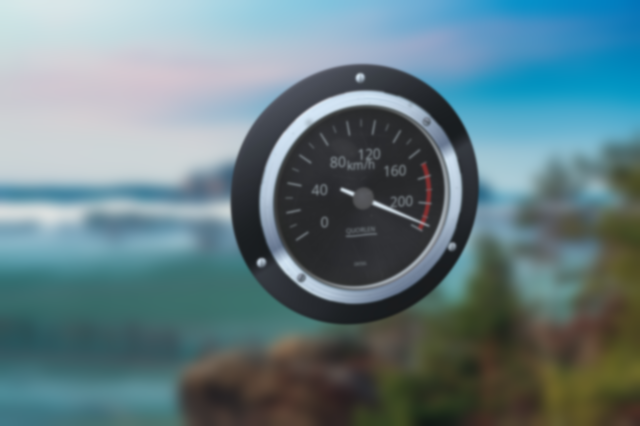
value=215 unit=km/h
